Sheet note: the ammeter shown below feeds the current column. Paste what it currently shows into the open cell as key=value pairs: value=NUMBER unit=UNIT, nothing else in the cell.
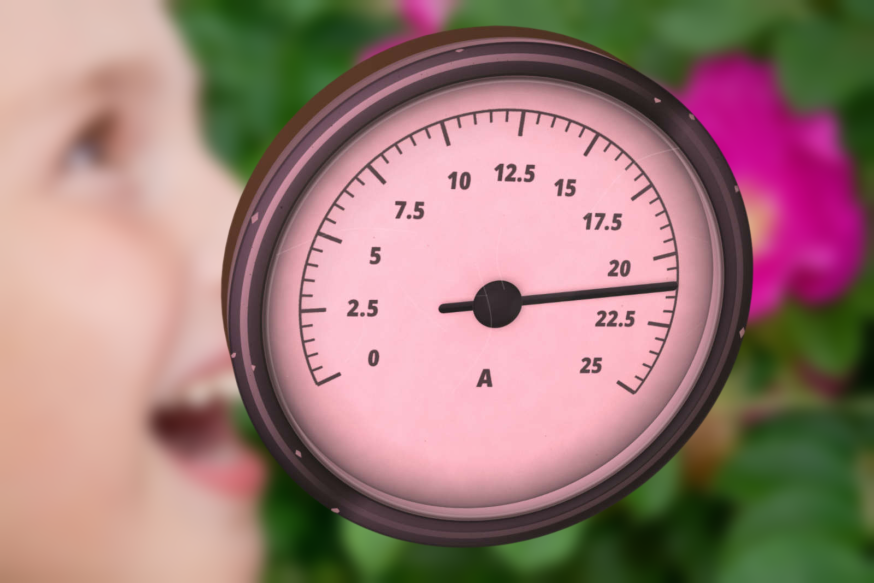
value=21 unit=A
